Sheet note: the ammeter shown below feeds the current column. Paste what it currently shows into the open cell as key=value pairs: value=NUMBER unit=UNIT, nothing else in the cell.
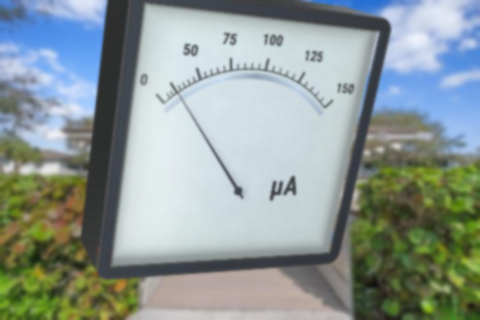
value=25 unit=µA
